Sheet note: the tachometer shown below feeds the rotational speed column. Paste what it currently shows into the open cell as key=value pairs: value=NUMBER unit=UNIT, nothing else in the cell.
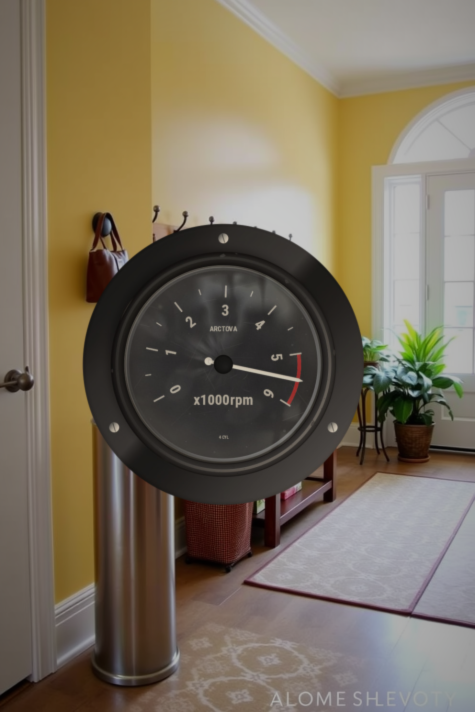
value=5500 unit=rpm
